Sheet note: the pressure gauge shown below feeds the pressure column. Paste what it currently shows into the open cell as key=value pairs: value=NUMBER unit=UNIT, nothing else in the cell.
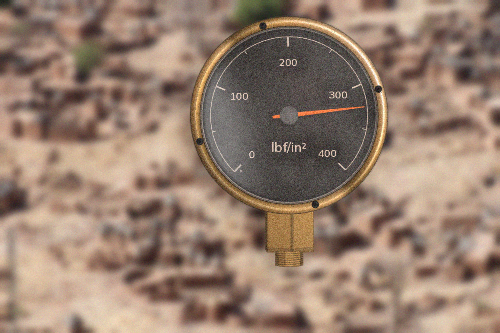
value=325 unit=psi
